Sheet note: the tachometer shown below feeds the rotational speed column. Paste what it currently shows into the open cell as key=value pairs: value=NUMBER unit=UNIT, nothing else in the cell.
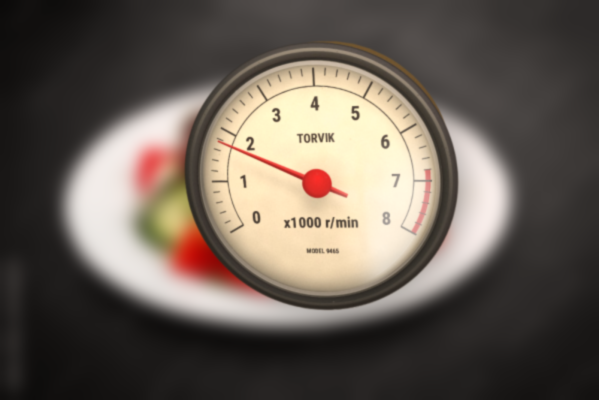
value=1800 unit=rpm
